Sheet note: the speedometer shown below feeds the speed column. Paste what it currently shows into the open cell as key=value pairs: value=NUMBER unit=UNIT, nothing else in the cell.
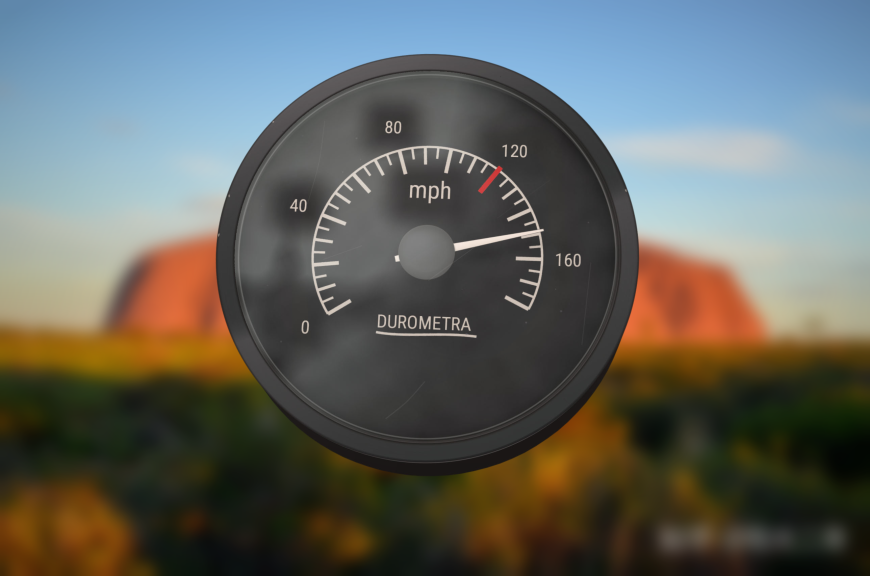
value=150 unit=mph
